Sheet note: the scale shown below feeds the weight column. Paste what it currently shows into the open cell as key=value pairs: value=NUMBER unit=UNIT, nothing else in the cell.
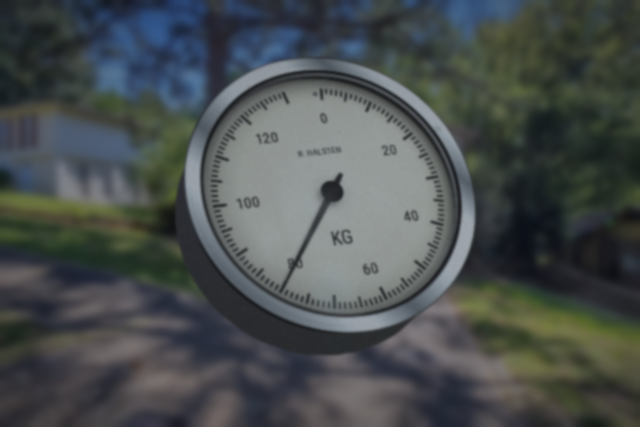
value=80 unit=kg
